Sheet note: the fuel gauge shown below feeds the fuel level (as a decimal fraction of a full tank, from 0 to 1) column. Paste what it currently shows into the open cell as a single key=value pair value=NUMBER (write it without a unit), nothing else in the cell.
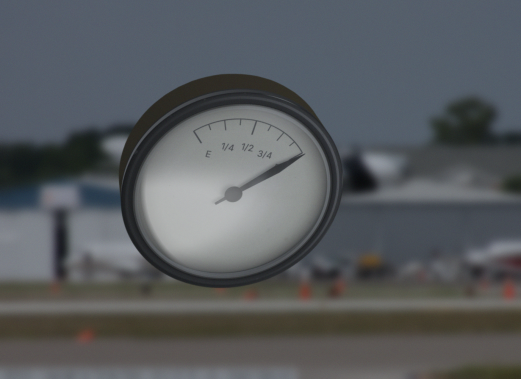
value=1
